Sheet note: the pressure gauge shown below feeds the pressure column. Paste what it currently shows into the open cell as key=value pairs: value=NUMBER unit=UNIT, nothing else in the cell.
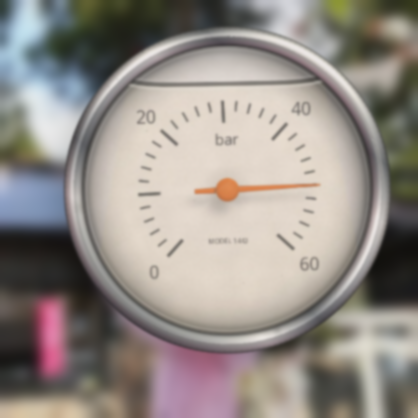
value=50 unit=bar
